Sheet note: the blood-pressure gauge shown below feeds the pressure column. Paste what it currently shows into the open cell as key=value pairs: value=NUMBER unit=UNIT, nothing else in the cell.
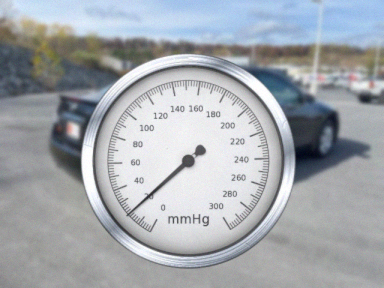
value=20 unit=mmHg
